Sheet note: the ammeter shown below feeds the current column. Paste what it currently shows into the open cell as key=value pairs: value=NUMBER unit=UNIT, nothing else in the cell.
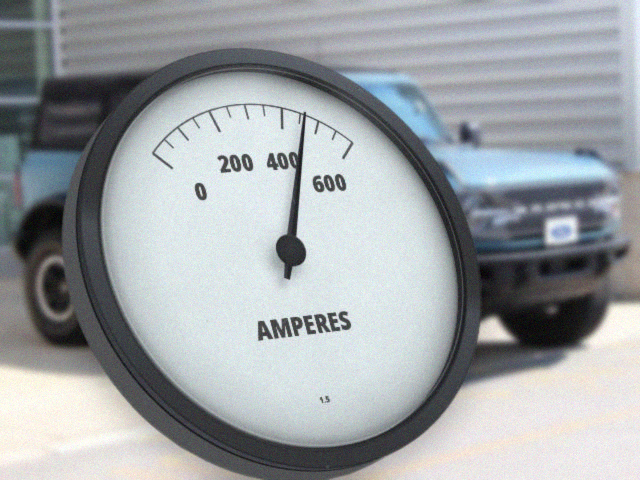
value=450 unit=A
